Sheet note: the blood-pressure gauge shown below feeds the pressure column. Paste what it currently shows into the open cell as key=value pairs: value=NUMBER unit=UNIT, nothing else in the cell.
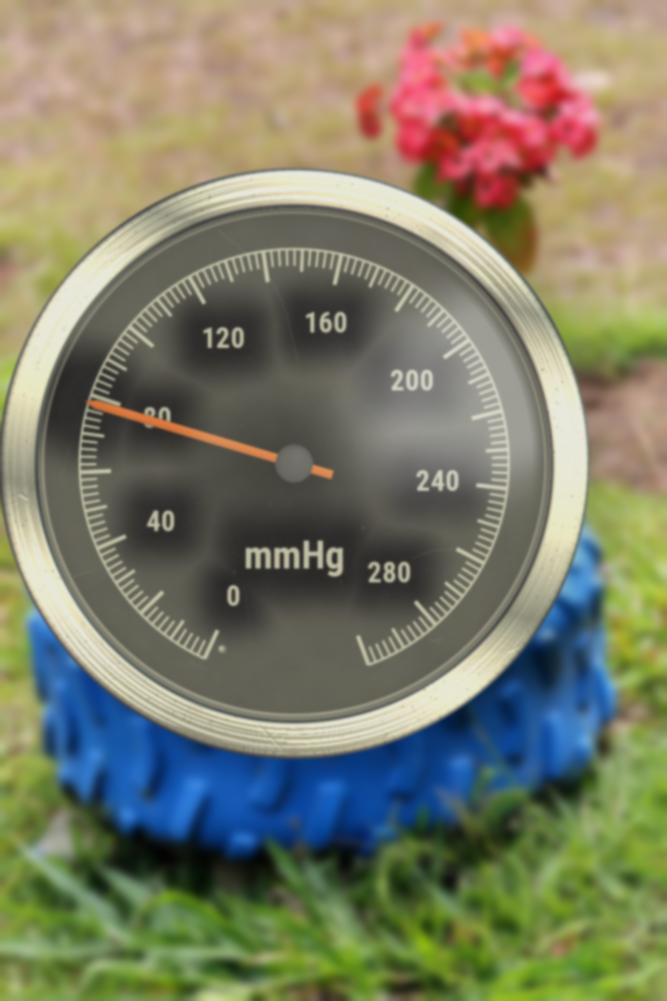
value=78 unit=mmHg
